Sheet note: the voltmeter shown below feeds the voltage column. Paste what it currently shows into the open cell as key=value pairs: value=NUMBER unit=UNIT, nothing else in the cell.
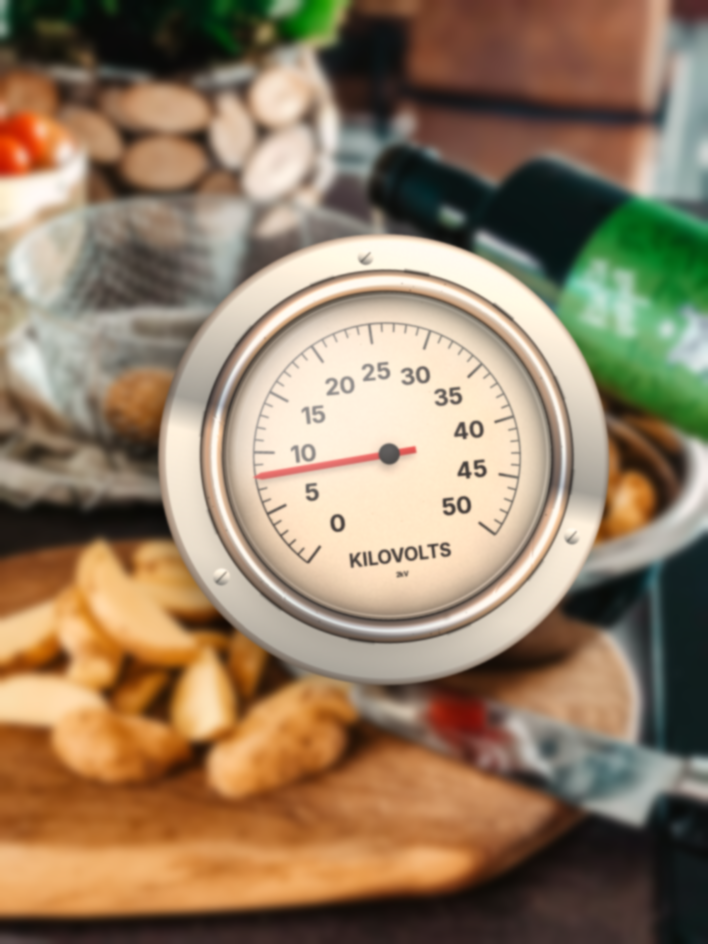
value=8 unit=kV
